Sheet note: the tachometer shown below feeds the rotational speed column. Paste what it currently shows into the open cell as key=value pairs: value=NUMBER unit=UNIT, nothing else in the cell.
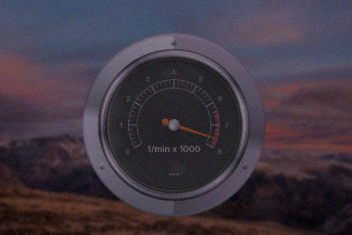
value=7600 unit=rpm
